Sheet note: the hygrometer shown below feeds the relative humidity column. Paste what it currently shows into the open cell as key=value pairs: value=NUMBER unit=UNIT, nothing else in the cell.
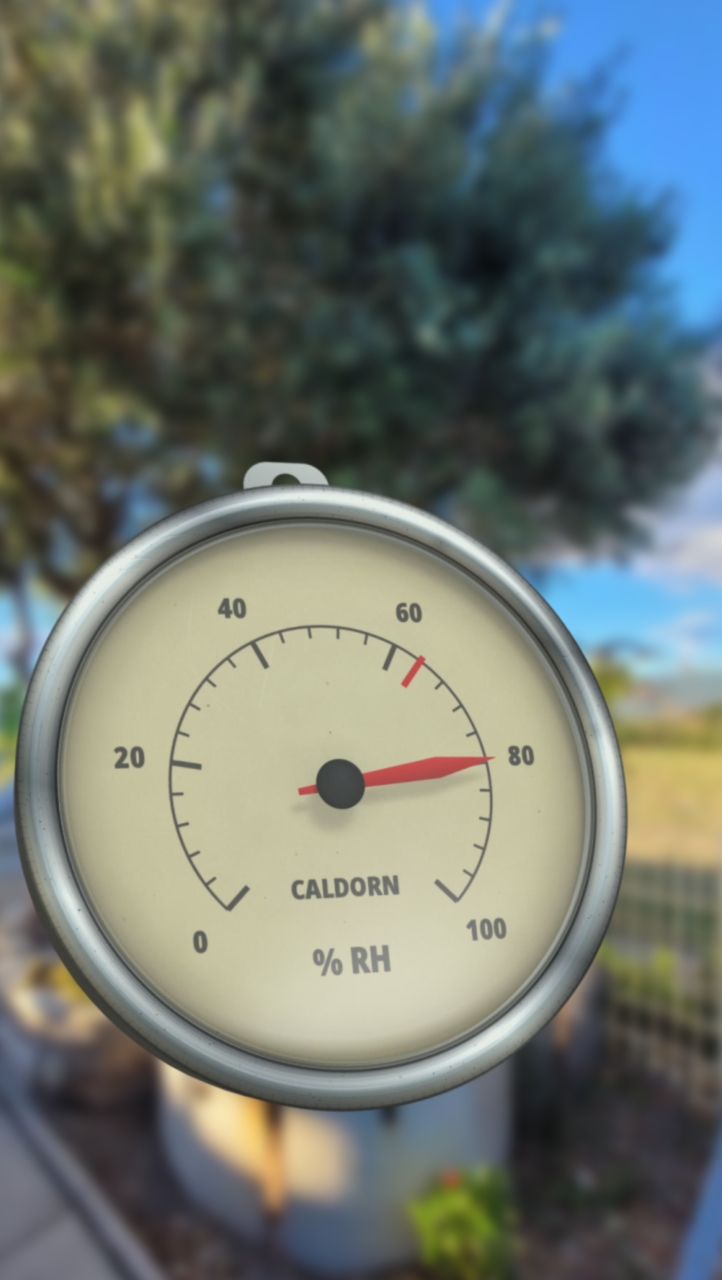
value=80 unit=%
